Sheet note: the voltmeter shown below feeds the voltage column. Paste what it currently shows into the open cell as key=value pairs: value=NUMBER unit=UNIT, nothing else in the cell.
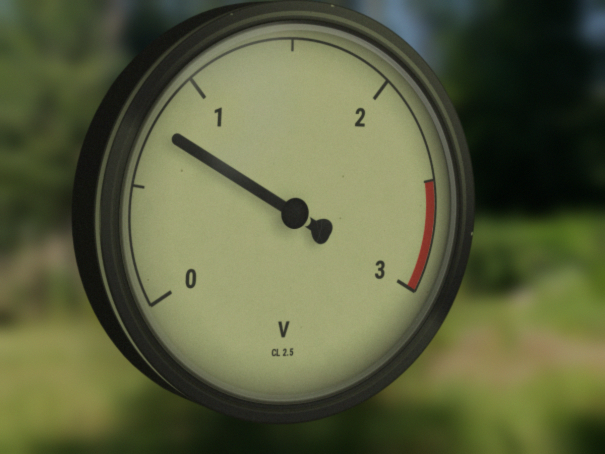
value=0.75 unit=V
